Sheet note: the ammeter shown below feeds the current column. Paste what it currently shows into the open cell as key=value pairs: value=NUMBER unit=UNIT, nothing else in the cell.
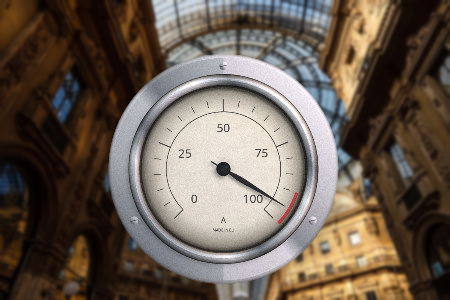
value=95 unit=A
